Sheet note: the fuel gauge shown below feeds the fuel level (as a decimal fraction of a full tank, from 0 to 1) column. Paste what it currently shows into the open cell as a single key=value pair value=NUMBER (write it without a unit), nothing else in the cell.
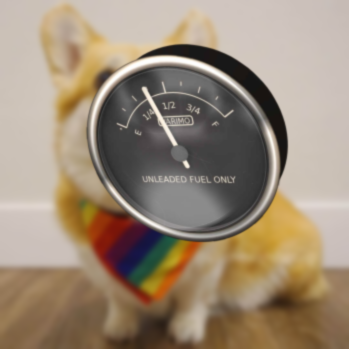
value=0.375
